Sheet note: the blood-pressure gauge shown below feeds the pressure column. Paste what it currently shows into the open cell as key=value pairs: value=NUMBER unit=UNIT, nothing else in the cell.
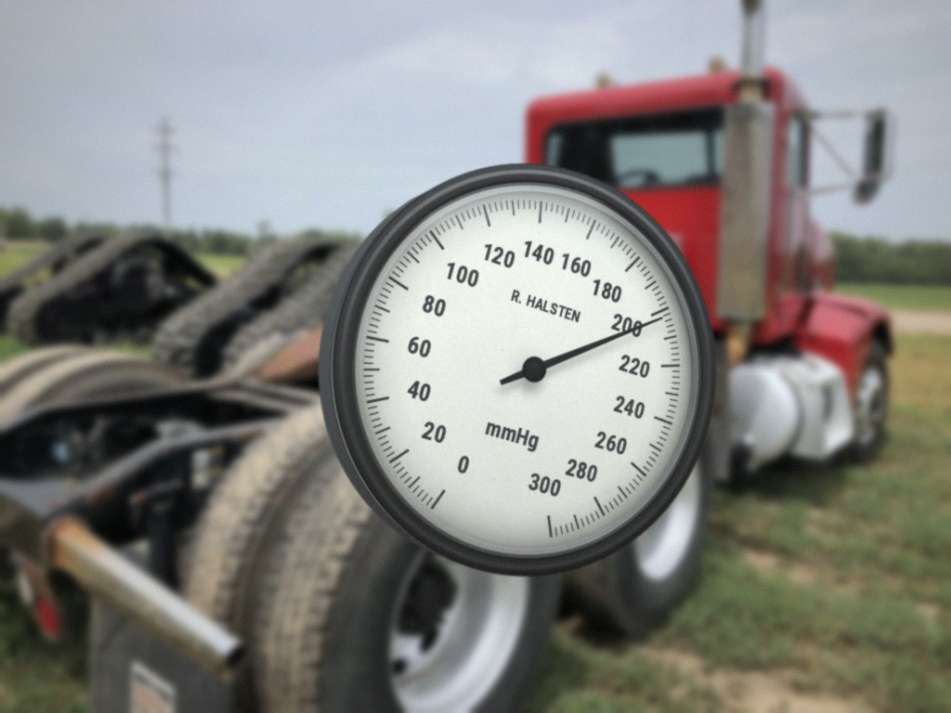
value=202 unit=mmHg
